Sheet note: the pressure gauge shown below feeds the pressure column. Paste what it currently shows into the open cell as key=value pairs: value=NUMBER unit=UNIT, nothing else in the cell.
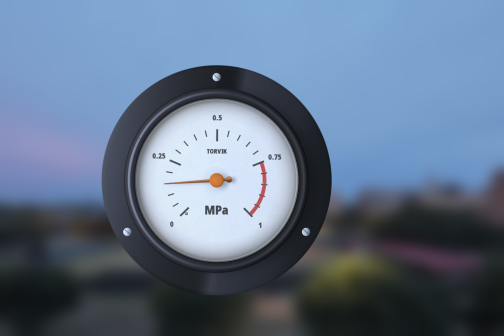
value=0.15 unit=MPa
